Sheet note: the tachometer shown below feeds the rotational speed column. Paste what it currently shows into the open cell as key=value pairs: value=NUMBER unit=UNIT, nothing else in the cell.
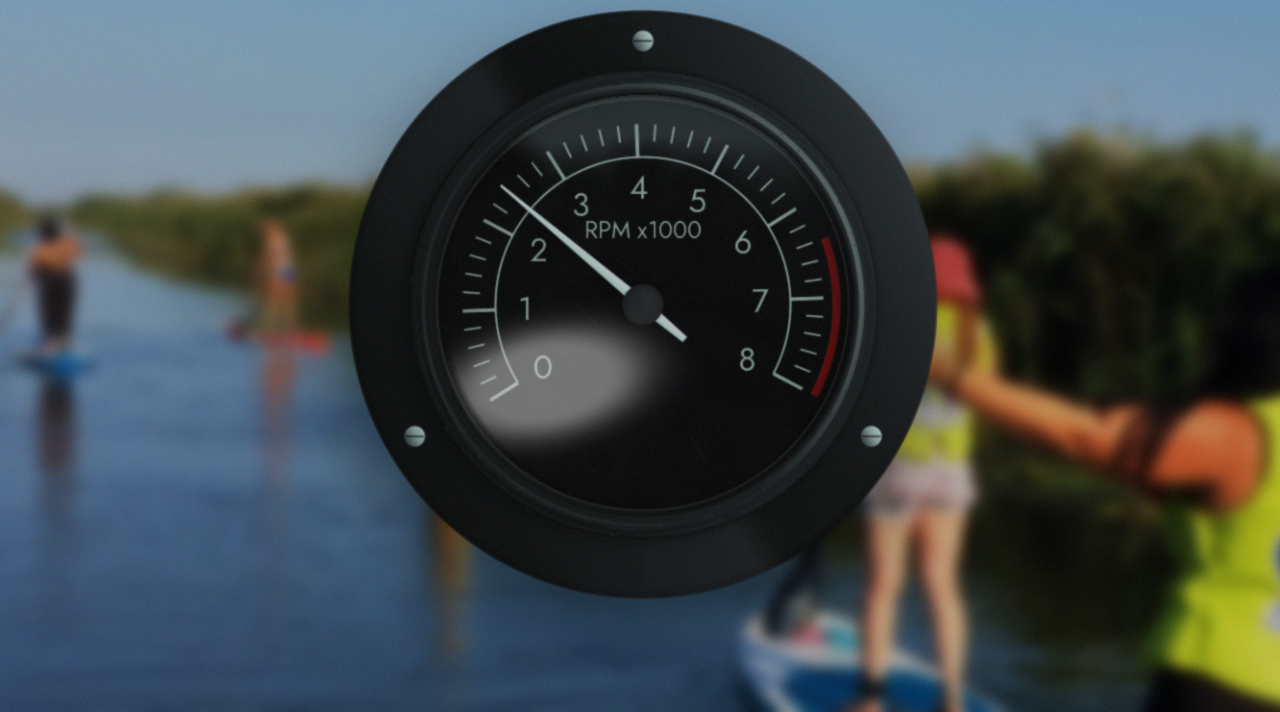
value=2400 unit=rpm
